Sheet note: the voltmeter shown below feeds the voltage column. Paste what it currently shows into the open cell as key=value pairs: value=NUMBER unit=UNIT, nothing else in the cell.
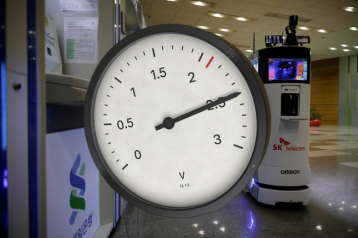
value=2.5 unit=V
